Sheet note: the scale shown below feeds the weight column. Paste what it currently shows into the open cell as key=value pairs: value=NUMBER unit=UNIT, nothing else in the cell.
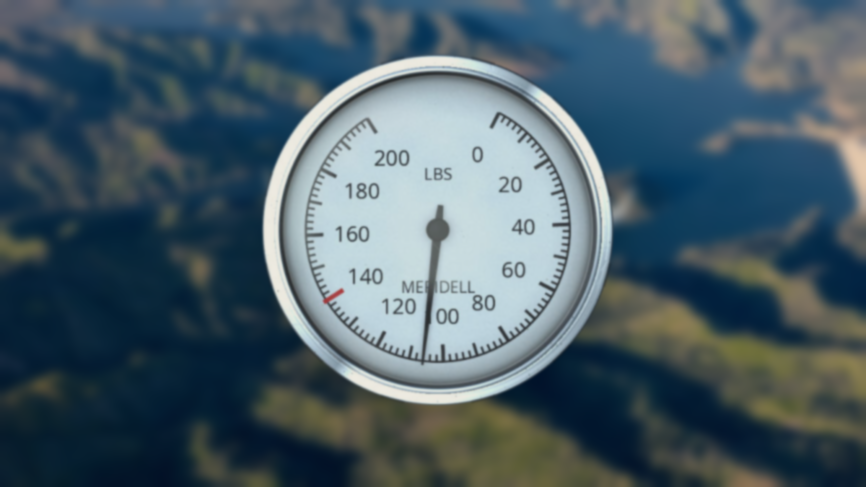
value=106 unit=lb
